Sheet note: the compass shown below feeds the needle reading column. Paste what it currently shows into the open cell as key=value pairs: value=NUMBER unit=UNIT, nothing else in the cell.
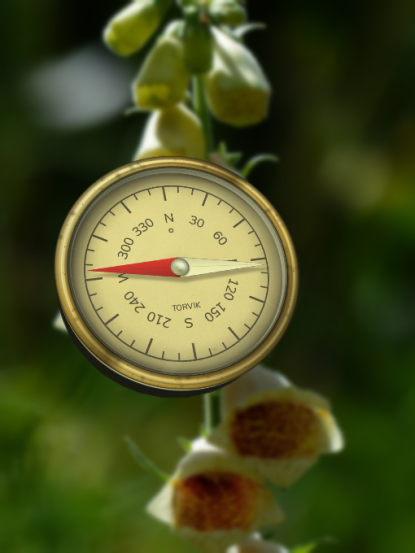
value=275 unit=°
